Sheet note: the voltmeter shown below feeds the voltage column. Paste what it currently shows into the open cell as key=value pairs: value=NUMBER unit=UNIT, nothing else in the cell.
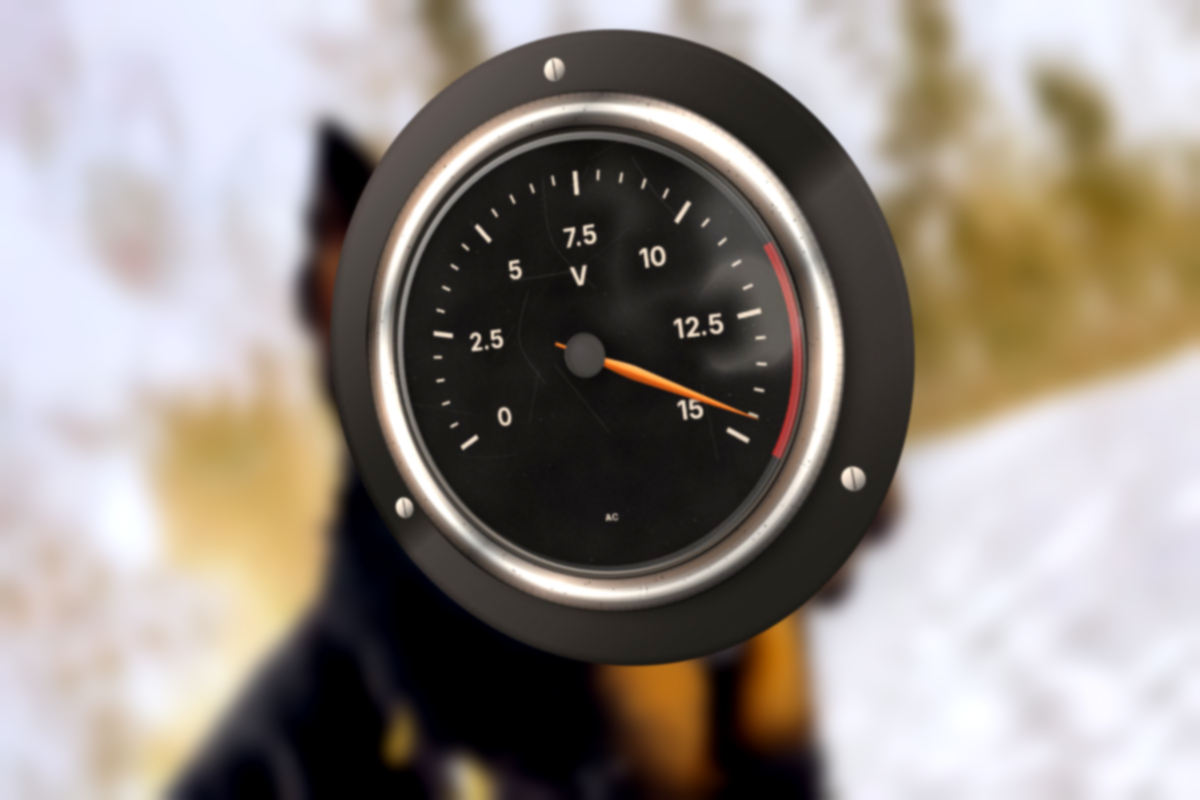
value=14.5 unit=V
